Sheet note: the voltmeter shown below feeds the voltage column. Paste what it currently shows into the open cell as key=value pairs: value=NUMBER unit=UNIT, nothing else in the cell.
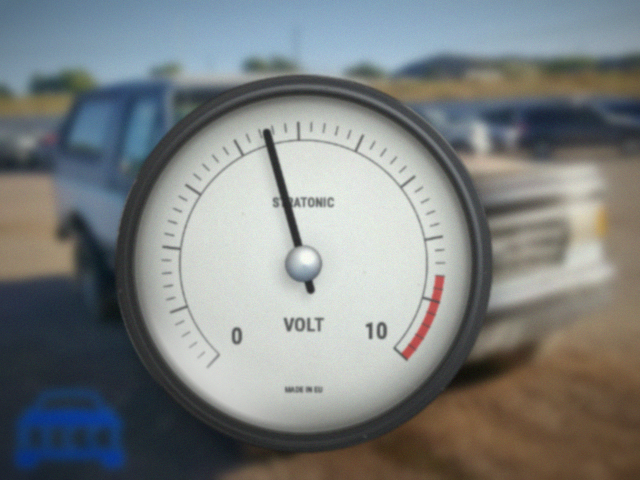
value=4.5 unit=V
